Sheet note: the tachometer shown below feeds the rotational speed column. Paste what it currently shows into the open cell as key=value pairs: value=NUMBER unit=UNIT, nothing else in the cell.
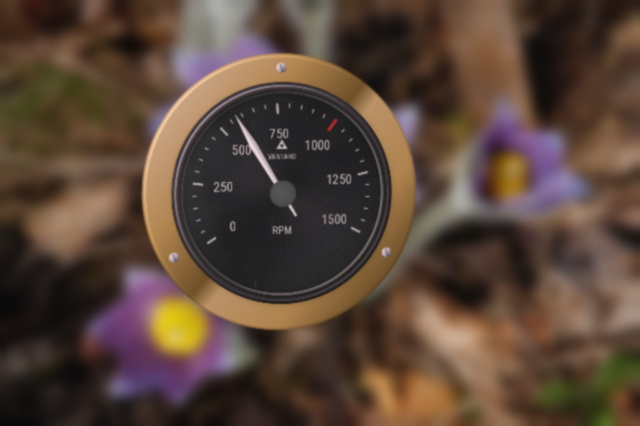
value=575 unit=rpm
